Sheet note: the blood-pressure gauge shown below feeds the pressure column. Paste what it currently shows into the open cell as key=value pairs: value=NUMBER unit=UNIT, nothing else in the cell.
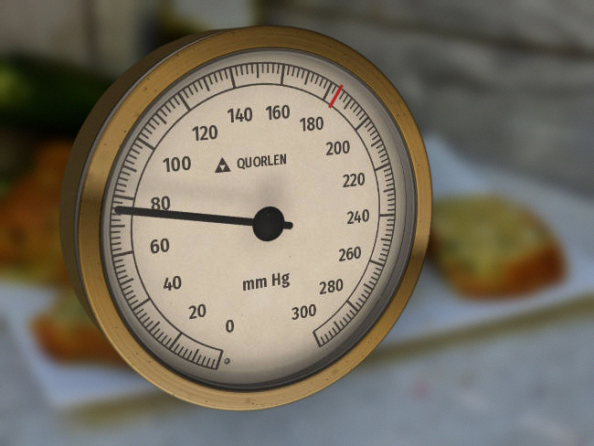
value=76 unit=mmHg
